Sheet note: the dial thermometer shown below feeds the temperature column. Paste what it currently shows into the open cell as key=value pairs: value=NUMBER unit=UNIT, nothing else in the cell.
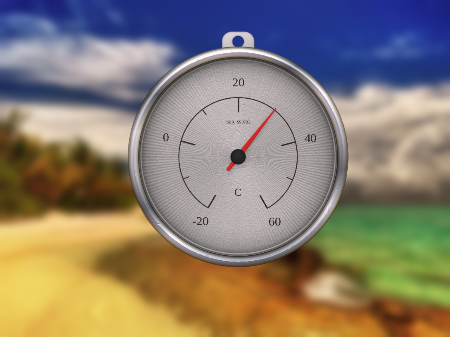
value=30 unit=°C
